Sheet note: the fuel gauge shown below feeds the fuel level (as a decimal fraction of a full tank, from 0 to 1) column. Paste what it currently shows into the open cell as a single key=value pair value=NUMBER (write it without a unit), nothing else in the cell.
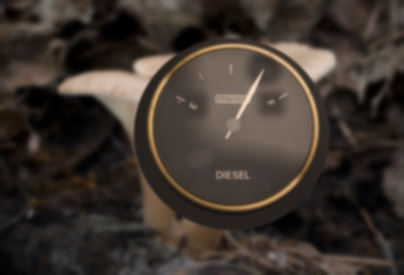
value=0.75
